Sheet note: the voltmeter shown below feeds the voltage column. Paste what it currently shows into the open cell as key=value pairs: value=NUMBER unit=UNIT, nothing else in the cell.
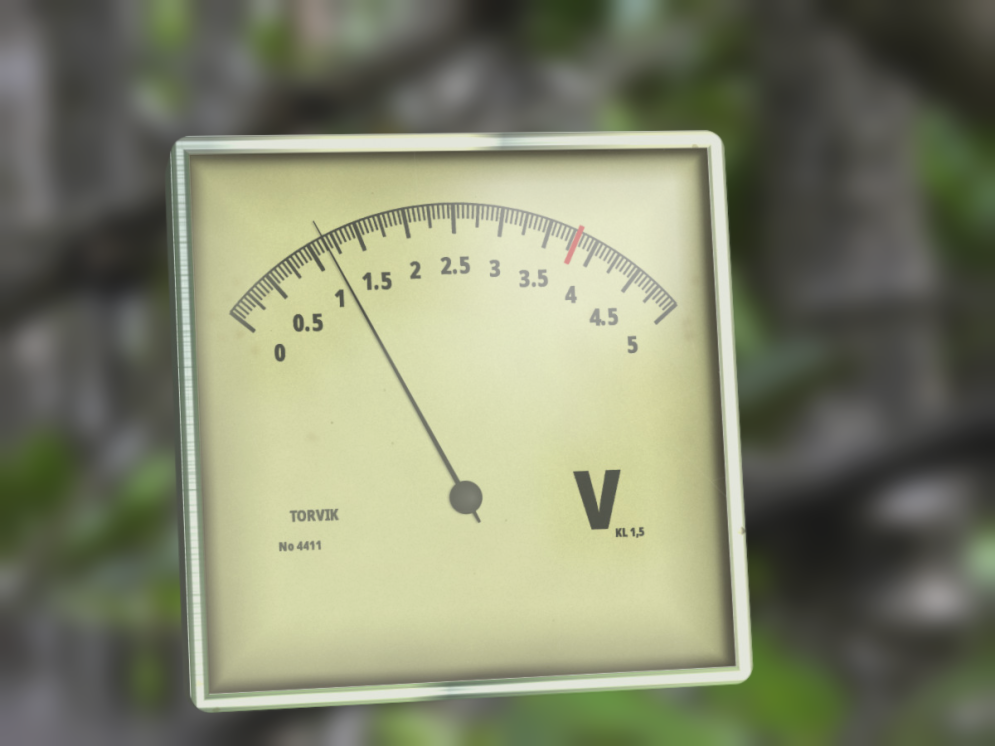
value=1.15 unit=V
